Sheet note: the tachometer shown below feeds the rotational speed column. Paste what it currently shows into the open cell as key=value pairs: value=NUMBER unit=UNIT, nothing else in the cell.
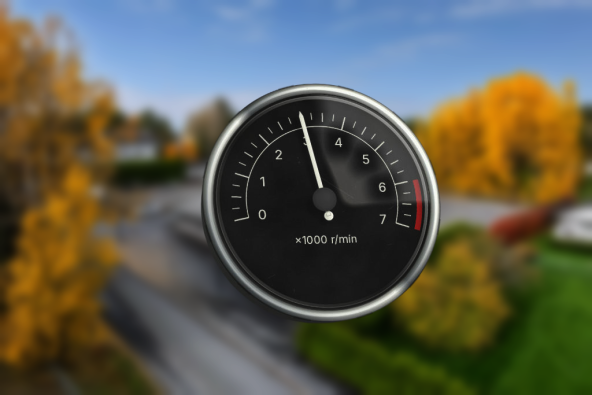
value=3000 unit=rpm
